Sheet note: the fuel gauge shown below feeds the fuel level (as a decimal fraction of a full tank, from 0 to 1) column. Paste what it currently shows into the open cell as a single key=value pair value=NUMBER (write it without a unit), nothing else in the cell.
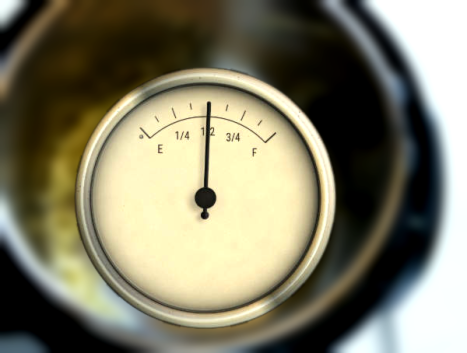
value=0.5
